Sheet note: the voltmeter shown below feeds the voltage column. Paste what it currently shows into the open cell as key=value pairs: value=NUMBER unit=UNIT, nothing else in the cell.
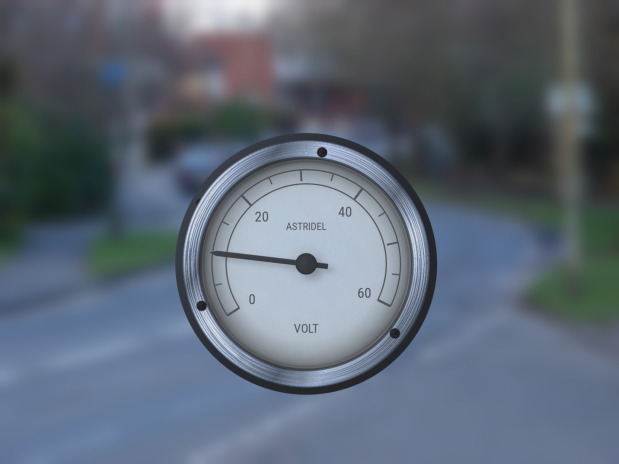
value=10 unit=V
